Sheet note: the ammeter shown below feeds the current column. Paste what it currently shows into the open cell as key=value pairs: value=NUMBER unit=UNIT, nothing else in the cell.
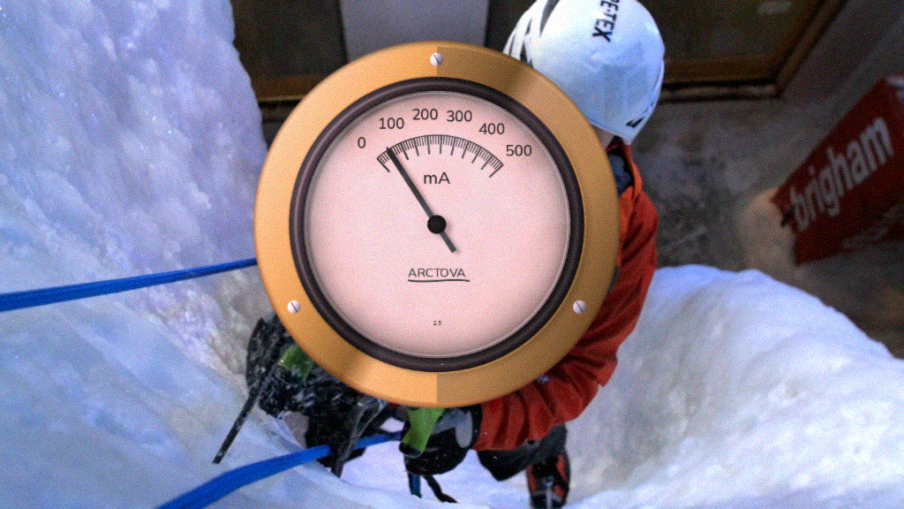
value=50 unit=mA
